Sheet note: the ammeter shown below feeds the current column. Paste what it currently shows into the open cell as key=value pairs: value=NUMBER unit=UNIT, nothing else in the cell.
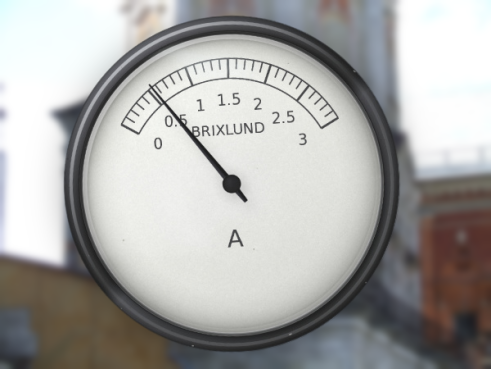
value=0.55 unit=A
